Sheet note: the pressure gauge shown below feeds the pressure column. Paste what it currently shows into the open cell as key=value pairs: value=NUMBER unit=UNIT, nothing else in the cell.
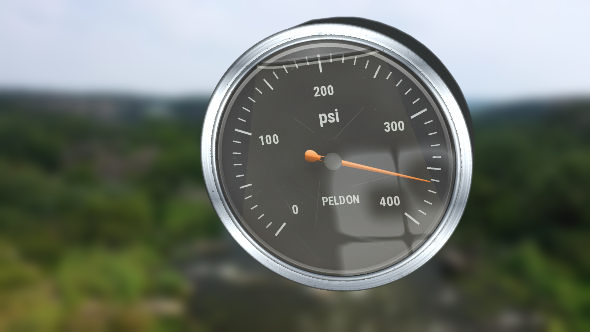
value=360 unit=psi
